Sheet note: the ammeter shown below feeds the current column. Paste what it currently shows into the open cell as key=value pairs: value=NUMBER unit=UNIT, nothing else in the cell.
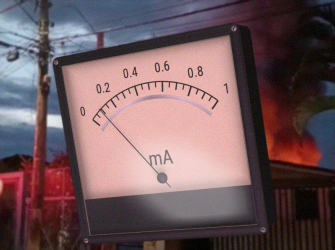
value=0.1 unit=mA
